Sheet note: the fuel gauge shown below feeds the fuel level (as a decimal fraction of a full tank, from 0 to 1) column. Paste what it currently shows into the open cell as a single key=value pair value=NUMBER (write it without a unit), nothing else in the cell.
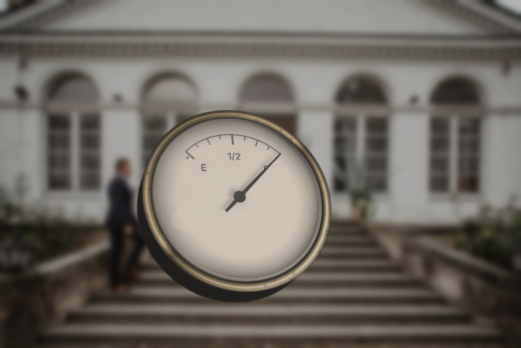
value=1
